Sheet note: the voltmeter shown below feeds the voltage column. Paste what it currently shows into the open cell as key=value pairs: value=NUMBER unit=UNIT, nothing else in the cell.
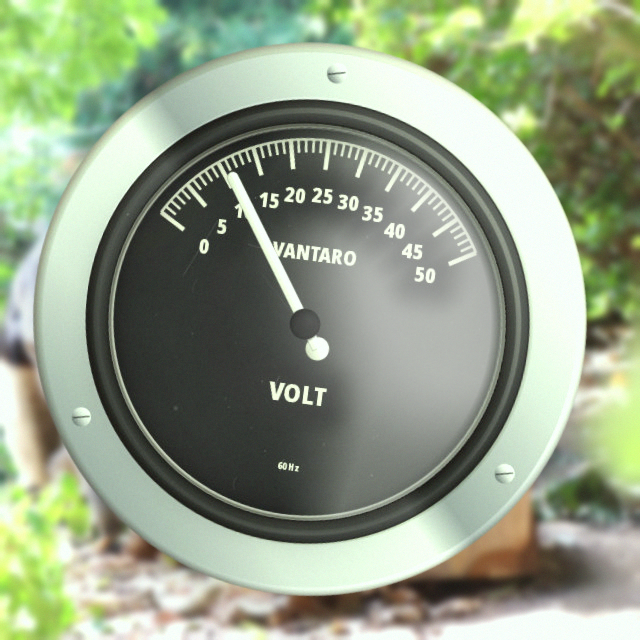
value=11 unit=V
